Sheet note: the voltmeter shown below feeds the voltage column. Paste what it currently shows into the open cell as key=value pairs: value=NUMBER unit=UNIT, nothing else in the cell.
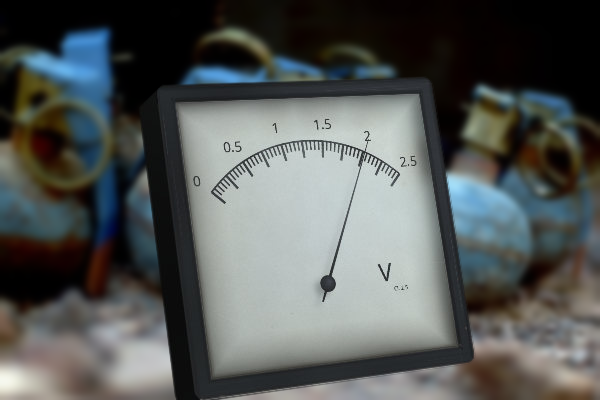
value=2 unit=V
